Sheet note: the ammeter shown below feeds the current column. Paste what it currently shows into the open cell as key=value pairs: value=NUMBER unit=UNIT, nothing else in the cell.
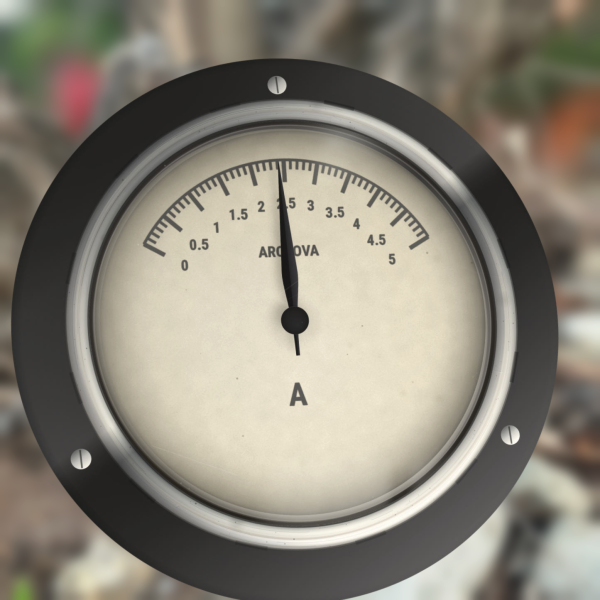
value=2.4 unit=A
